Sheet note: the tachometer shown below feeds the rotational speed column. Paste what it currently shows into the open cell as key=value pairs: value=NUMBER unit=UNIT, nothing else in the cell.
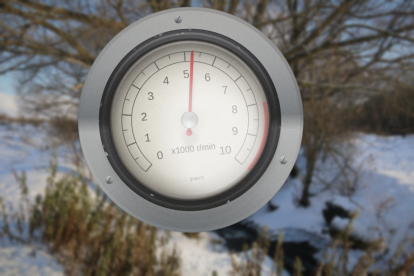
value=5250 unit=rpm
